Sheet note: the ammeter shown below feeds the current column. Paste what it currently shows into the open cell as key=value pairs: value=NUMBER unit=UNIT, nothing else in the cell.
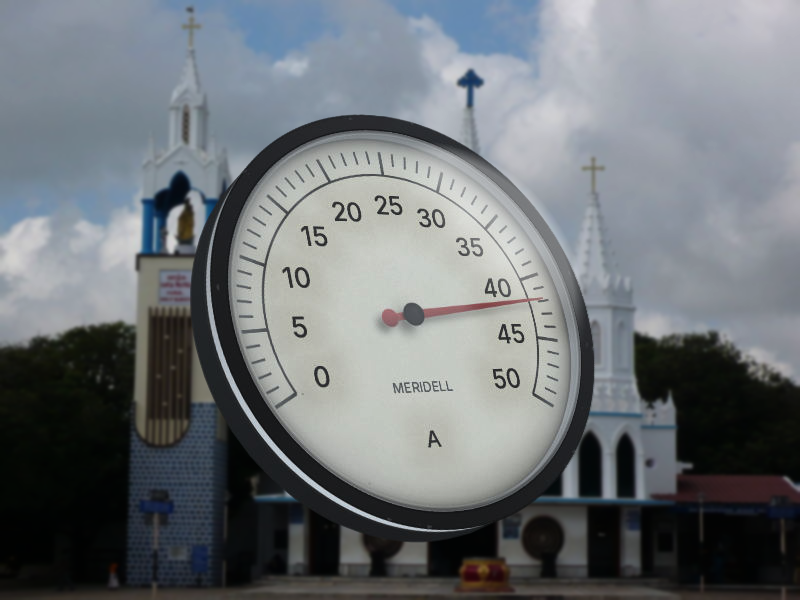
value=42 unit=A
